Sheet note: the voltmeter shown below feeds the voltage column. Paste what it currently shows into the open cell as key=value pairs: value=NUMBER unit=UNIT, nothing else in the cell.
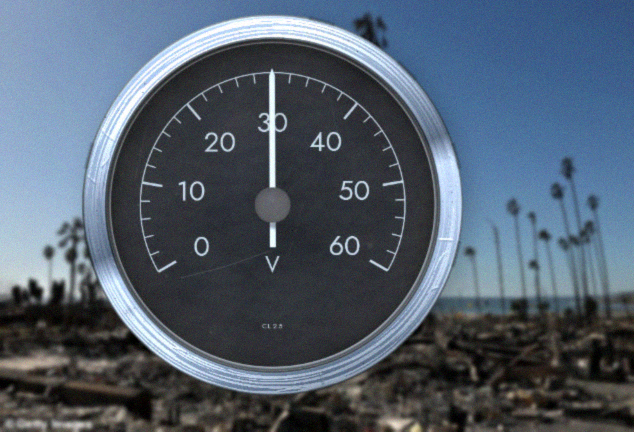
value=30 unit=V
